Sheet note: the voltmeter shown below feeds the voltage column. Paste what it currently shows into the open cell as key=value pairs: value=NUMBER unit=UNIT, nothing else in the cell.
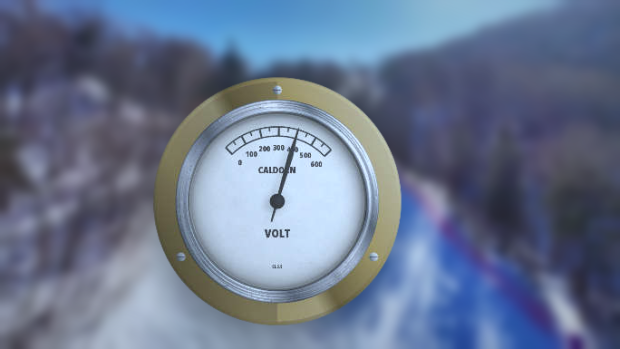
value=400 unit=V
